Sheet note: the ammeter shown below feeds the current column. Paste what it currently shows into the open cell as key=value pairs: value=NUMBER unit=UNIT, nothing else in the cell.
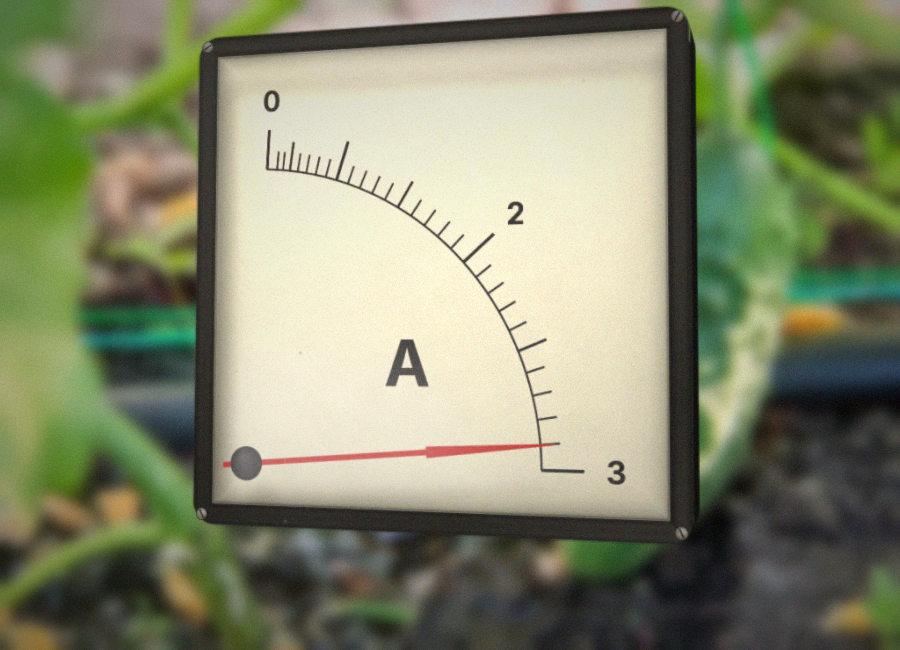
value=2.9 unit=A
